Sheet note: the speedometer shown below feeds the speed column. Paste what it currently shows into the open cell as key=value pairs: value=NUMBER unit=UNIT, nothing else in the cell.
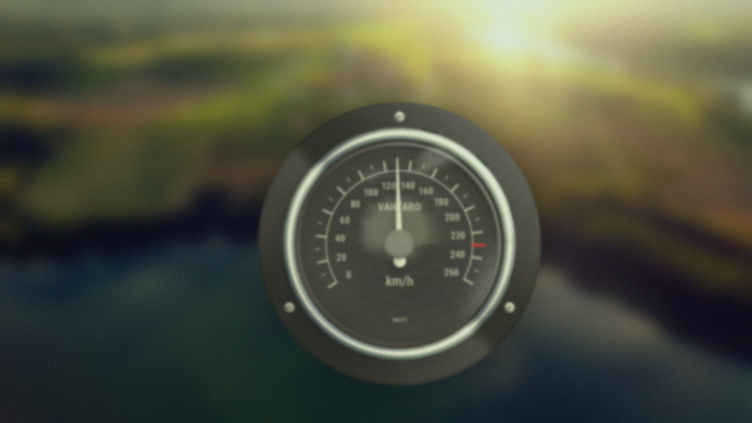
value=130 unit=km/h
